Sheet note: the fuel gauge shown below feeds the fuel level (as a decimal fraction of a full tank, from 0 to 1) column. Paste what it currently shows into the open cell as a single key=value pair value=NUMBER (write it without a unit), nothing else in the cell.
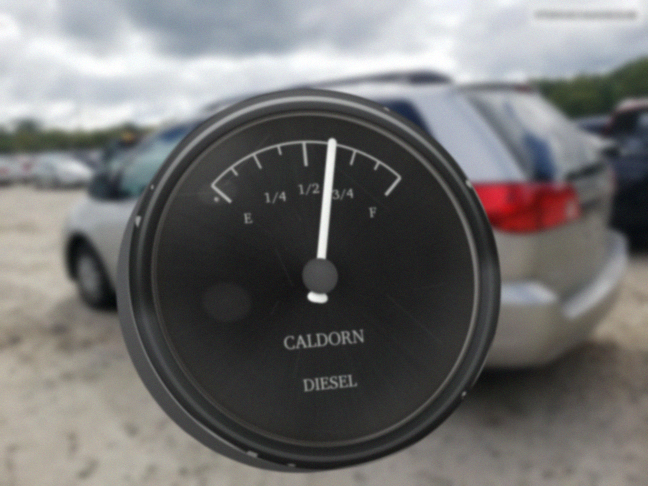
value=0.625
